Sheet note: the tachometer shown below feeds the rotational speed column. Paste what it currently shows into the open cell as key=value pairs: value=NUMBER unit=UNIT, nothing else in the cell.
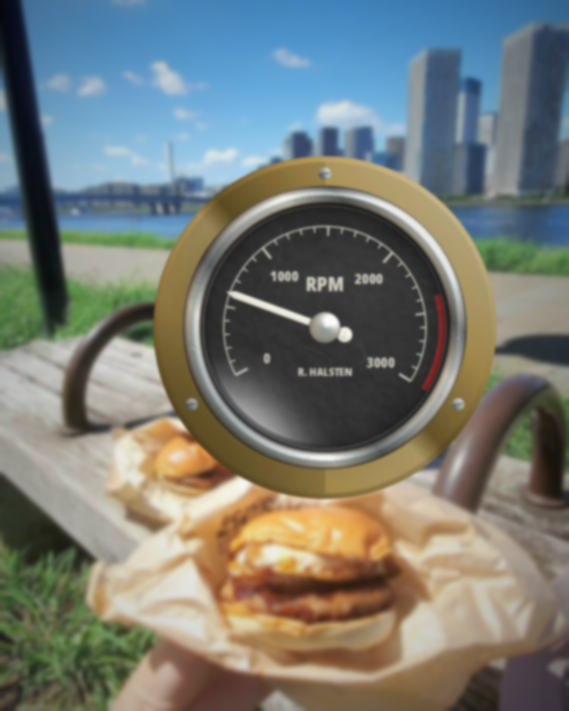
value=600 unit=rpm
